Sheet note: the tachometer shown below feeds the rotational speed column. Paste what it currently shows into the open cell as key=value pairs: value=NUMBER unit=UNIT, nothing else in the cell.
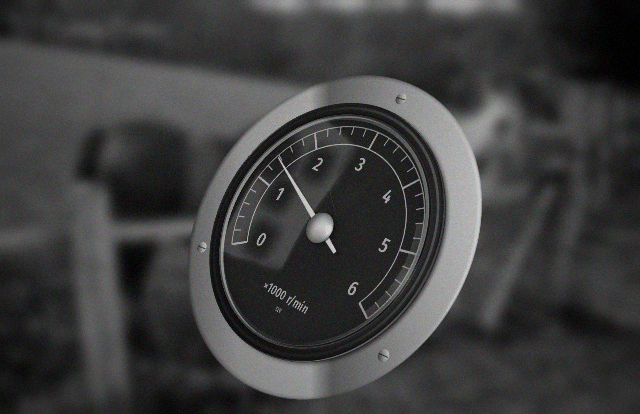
value=1400 unit=rpm
